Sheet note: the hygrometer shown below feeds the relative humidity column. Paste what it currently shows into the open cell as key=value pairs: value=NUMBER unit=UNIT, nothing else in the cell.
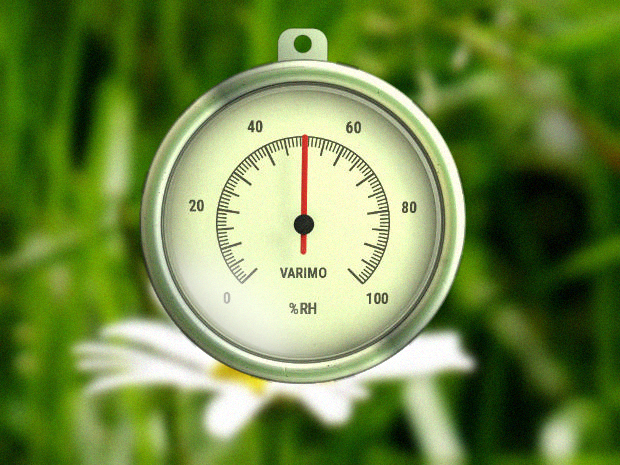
value=50 unit=%
